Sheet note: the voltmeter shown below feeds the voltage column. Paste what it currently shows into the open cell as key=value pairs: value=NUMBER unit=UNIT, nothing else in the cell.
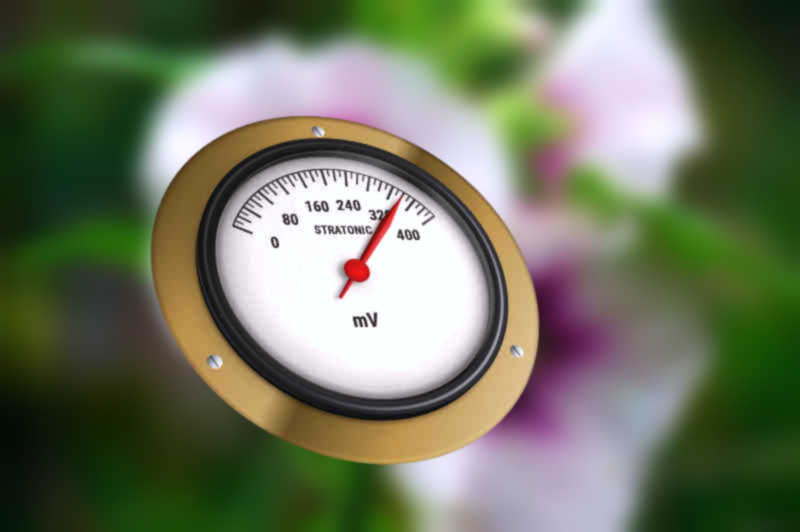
value=340 unit=mV
